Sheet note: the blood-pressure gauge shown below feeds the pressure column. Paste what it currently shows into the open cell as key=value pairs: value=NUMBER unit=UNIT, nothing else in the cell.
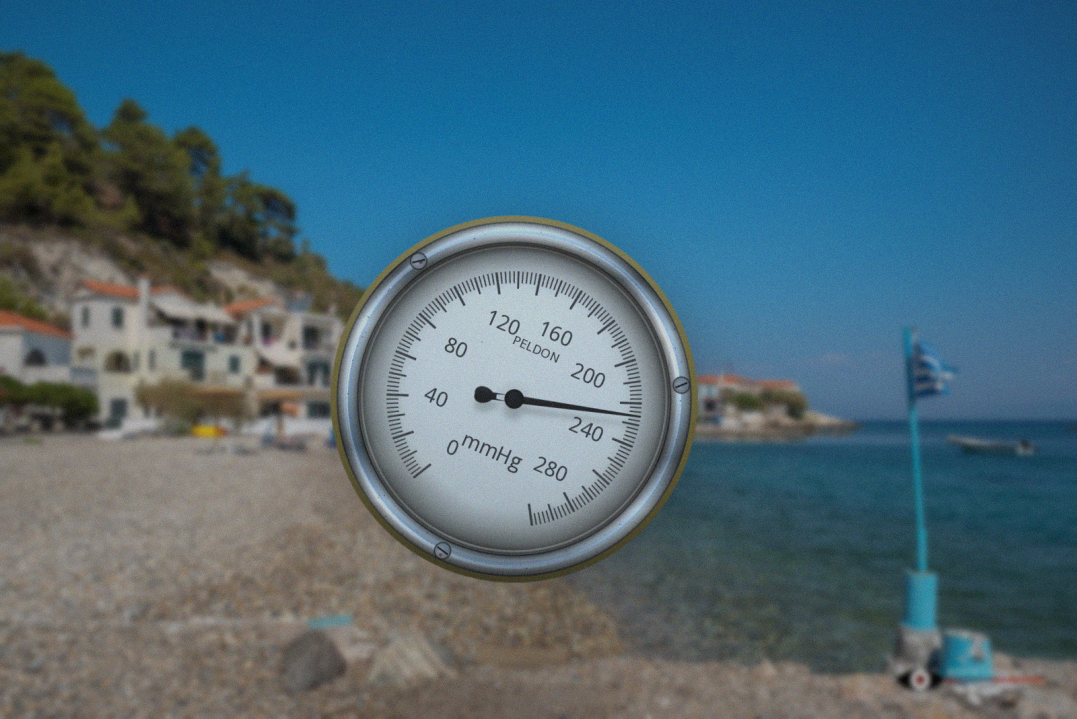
value=226 unit=mmHg
